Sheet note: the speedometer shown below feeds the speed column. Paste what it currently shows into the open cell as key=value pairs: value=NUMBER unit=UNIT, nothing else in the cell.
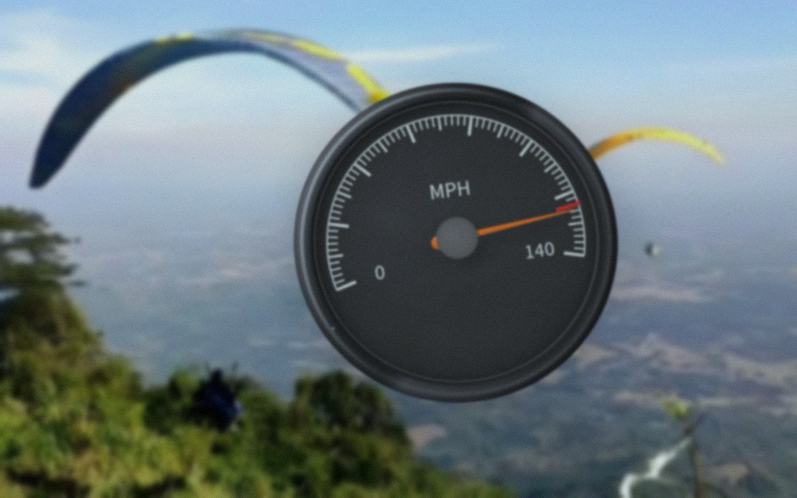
value=126 unit=mph
